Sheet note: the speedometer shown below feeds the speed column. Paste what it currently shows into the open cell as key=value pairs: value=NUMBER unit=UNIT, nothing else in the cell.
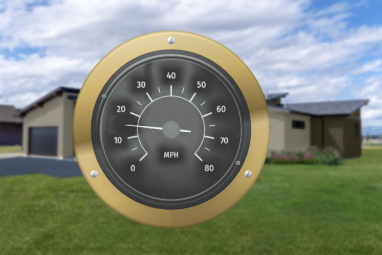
value=15 unit=mph
